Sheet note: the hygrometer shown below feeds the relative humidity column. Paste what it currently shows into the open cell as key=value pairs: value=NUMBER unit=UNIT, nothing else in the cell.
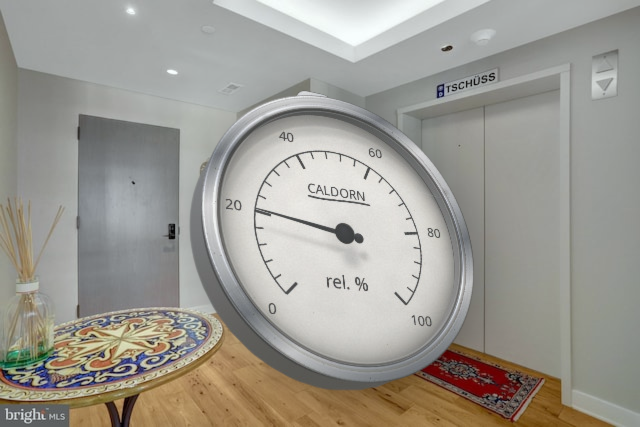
value=20 unit=%
